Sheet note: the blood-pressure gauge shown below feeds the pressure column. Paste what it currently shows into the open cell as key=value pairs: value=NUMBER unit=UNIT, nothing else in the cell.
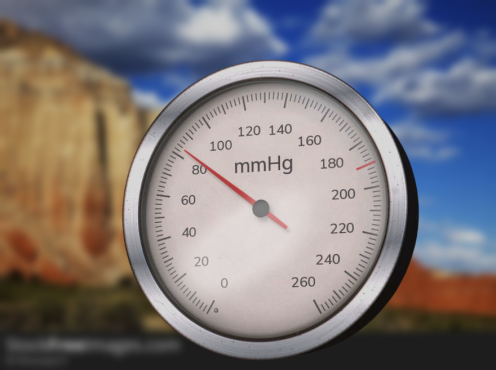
value=84 unit=mmHg
